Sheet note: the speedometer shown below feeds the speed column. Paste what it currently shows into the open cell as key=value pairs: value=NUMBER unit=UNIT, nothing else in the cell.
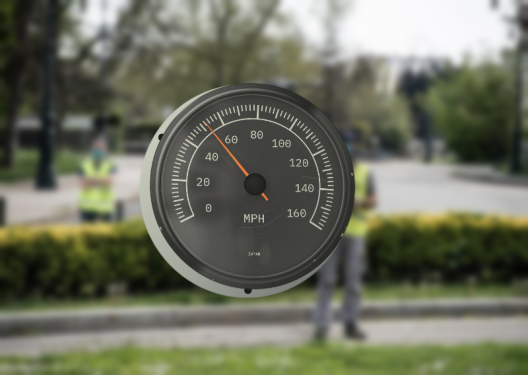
value=52 unit=mph
